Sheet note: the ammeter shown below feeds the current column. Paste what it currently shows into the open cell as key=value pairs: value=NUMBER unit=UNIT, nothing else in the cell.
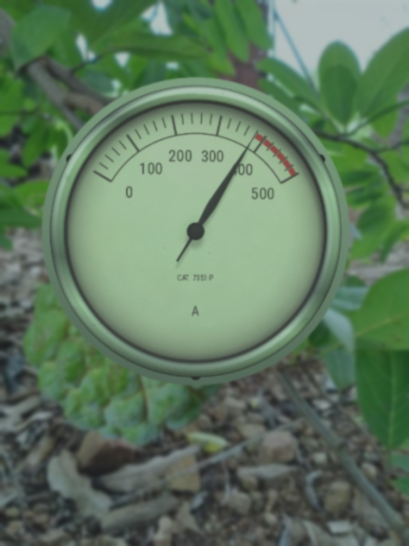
value=380 unit=A
